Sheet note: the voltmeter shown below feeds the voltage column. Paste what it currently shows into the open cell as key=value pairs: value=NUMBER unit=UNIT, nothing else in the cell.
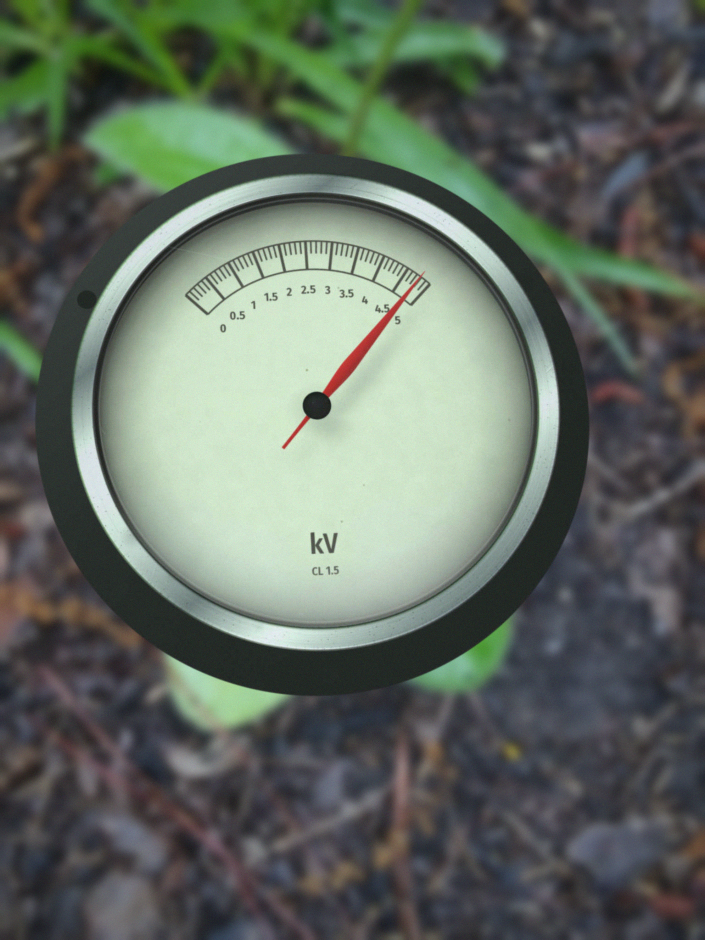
value=4.8 unit=kV
